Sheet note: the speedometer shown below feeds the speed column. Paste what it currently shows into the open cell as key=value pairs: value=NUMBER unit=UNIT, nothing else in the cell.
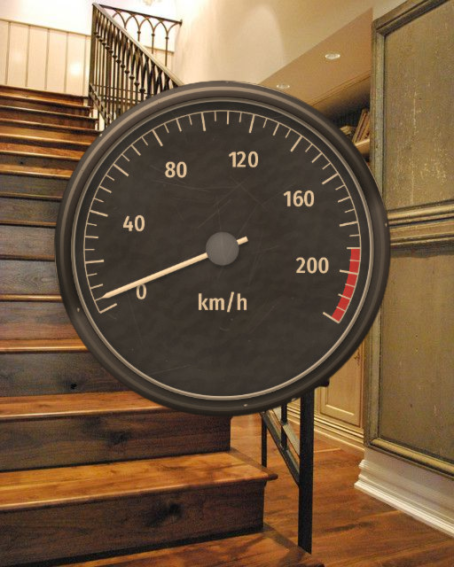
value=5 unit=km/h
